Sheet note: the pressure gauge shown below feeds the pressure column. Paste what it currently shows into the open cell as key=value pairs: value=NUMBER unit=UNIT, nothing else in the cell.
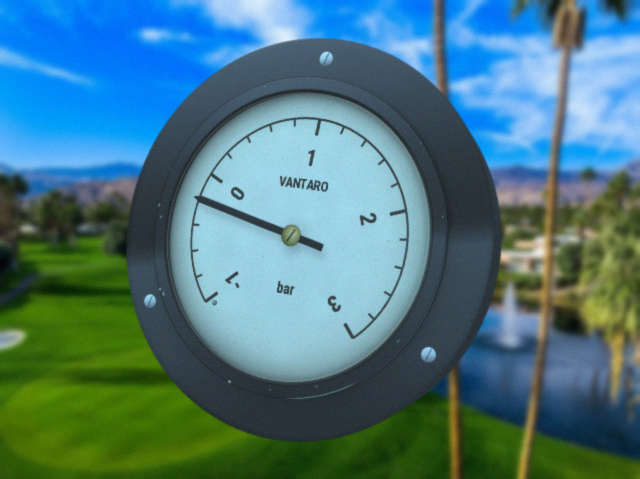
value=-0.2 unit=bar
